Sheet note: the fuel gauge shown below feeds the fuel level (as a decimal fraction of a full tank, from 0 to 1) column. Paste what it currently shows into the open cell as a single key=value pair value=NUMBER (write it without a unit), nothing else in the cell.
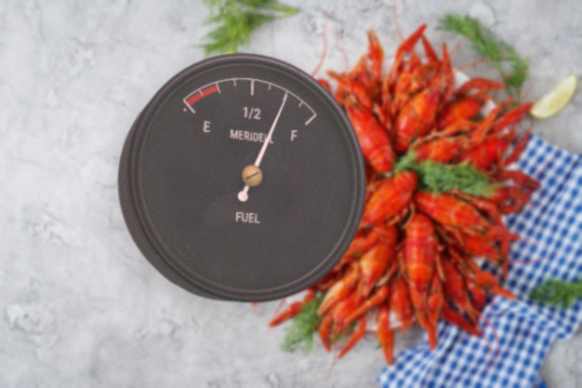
value=0.75
